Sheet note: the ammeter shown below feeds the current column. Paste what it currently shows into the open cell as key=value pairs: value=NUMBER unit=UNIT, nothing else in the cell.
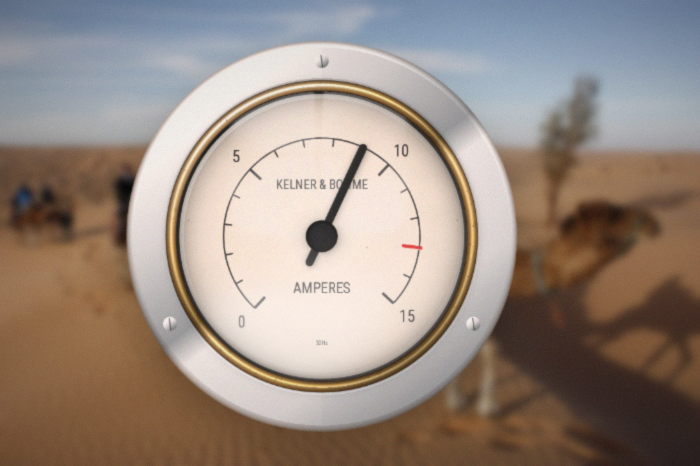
value=9 unit=A
